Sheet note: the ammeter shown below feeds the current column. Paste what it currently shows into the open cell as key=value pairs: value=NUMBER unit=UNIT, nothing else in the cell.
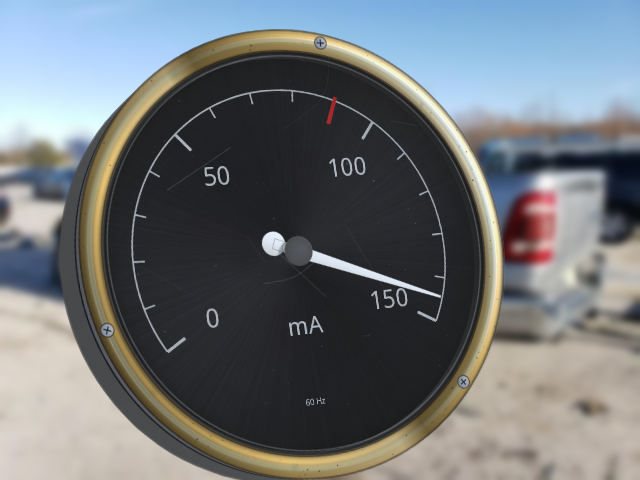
value=145 unit=mA
